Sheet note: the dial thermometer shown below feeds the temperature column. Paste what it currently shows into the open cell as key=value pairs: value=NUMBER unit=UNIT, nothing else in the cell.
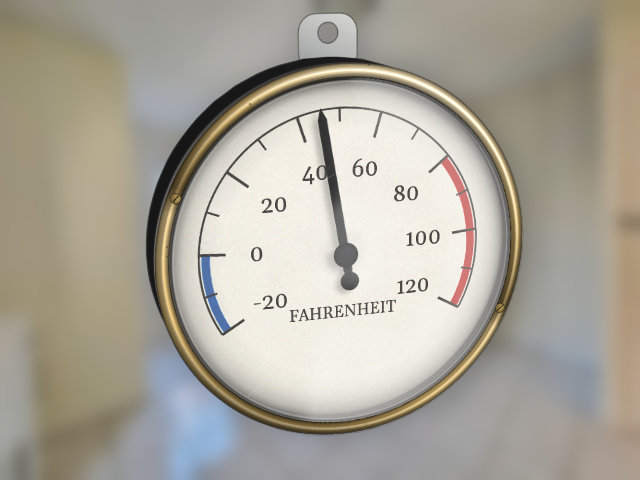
value=45 unit=°F
